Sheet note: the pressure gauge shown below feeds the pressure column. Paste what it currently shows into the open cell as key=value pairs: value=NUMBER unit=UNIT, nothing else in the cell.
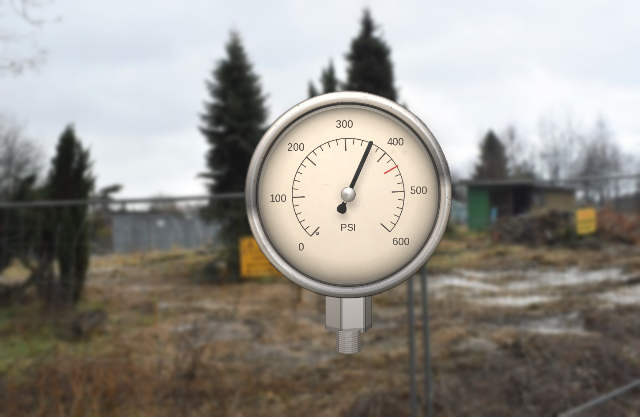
value=360 unit=psi
